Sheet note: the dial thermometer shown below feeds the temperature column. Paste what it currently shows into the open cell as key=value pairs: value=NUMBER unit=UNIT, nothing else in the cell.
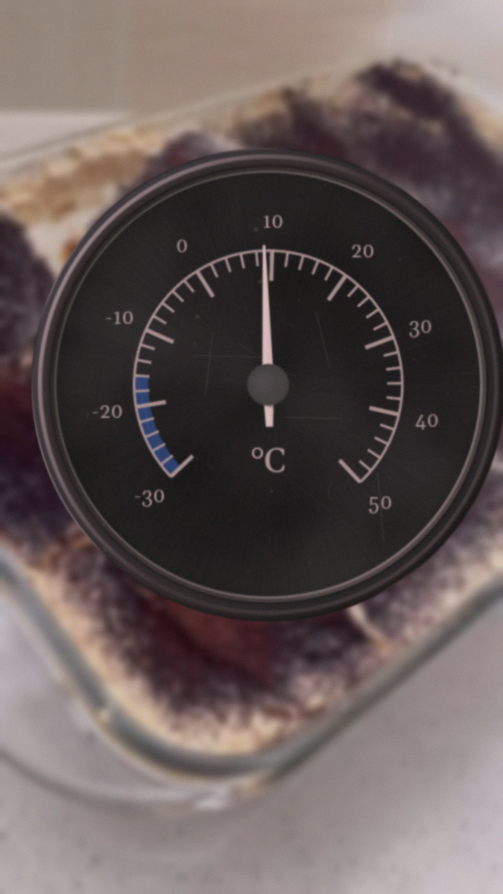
value=9 unit=°C
